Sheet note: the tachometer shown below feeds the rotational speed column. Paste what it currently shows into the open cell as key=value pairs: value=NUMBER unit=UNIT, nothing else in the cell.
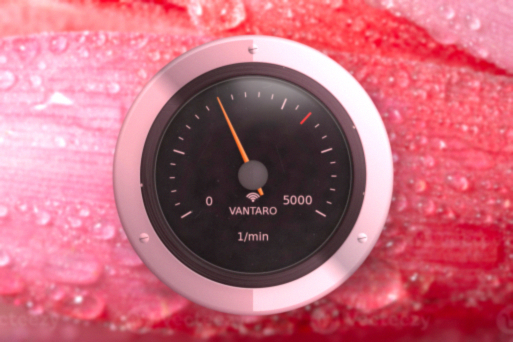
value=2000 unit=rpm
